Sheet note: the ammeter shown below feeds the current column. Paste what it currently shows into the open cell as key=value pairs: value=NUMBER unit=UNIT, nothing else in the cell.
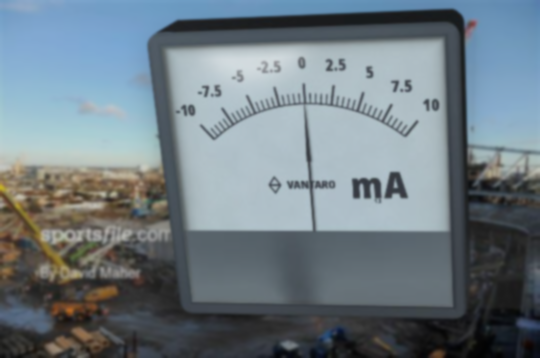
value=0 unit=mA
